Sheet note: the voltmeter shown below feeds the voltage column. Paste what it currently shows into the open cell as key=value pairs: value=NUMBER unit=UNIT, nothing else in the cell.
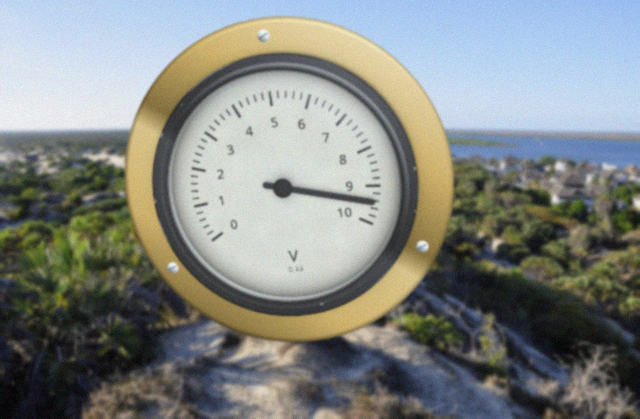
value=9.4 unit=V
